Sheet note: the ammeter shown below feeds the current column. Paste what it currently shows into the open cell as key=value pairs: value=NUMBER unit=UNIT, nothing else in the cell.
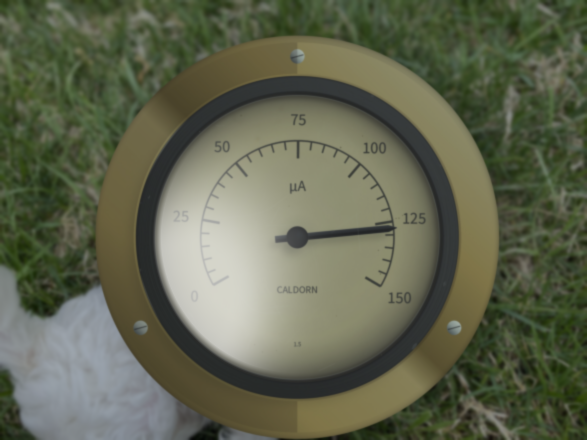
value=127.5 unit=µA
